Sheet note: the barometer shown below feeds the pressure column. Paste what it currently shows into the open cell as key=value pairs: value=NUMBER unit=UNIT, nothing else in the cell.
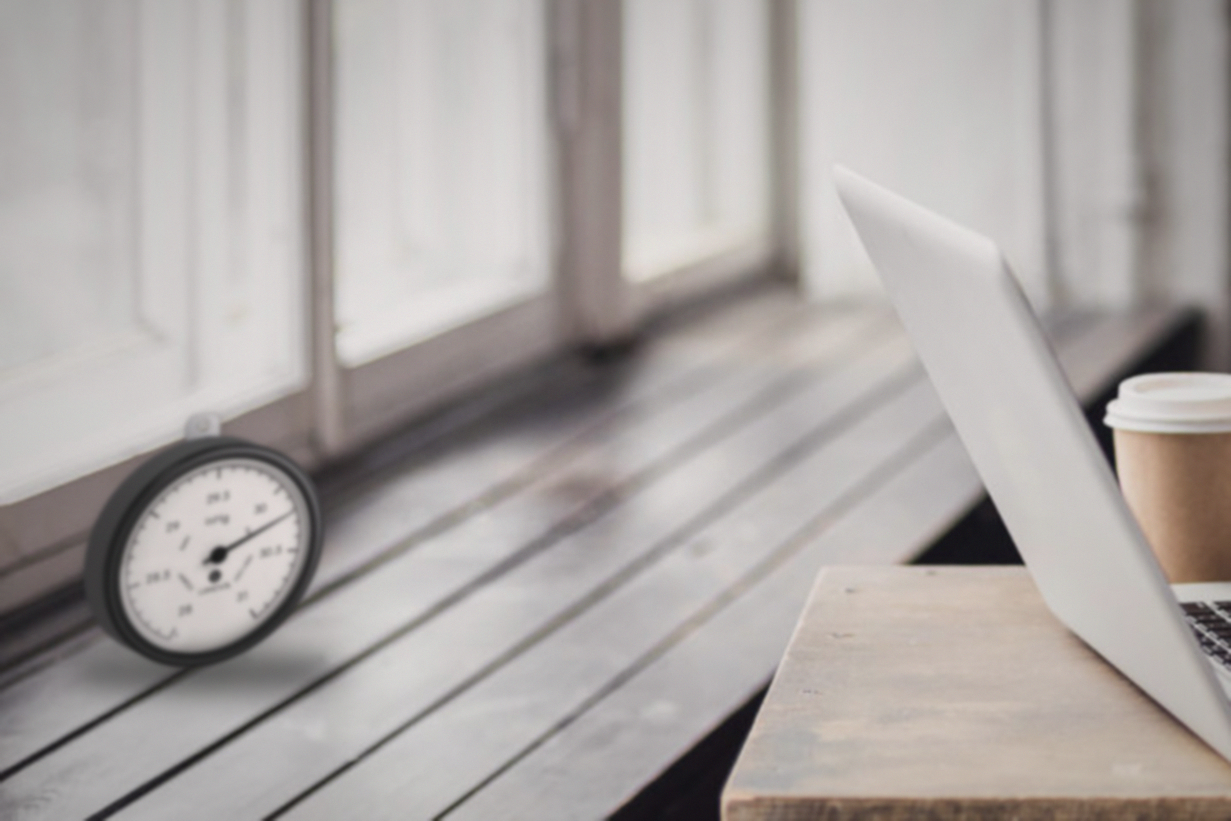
value=30.2 unit=inHg
